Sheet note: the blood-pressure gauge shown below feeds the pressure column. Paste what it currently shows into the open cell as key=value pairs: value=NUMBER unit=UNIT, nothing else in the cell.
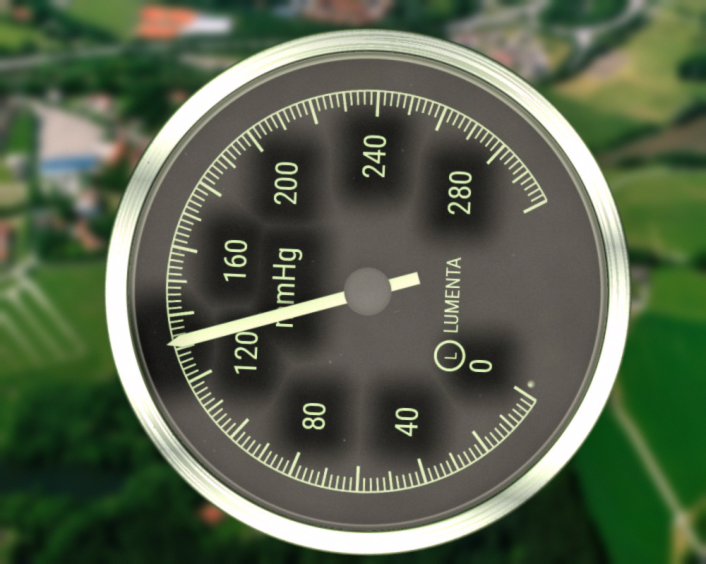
value=132 unit=mmHg
